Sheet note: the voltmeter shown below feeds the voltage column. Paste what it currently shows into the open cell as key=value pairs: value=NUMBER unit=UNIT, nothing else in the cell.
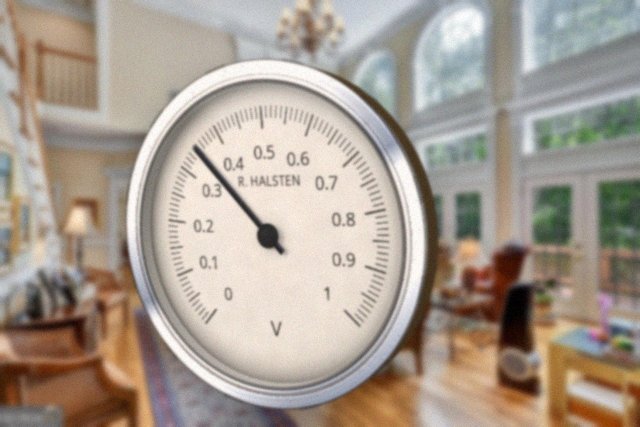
value=0.35 unit=V
